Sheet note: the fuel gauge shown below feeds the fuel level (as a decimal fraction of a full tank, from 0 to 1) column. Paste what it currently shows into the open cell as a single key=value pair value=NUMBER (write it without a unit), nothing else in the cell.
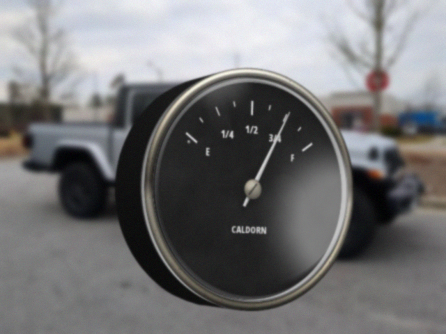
value=0.75
